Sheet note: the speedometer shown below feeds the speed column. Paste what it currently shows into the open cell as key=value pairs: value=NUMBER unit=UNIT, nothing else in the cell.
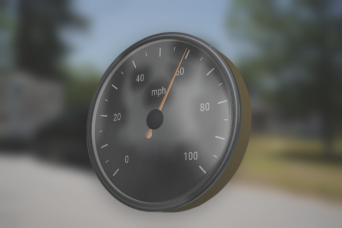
value=60 unit=mph
